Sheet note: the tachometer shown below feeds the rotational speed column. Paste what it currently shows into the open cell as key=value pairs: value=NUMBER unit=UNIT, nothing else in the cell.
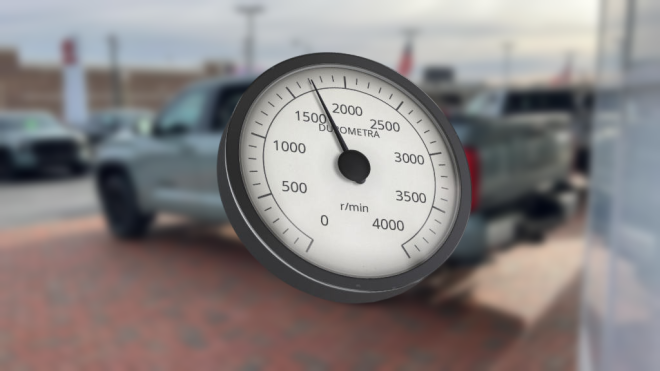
value=1700 unit=rpm
